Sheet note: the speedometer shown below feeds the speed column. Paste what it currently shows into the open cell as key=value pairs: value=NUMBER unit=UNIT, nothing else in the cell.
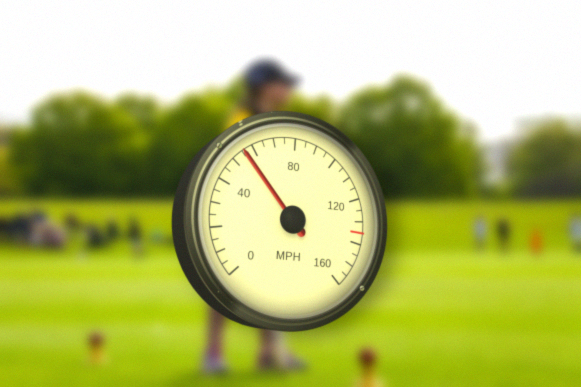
value=55 unit=mph
